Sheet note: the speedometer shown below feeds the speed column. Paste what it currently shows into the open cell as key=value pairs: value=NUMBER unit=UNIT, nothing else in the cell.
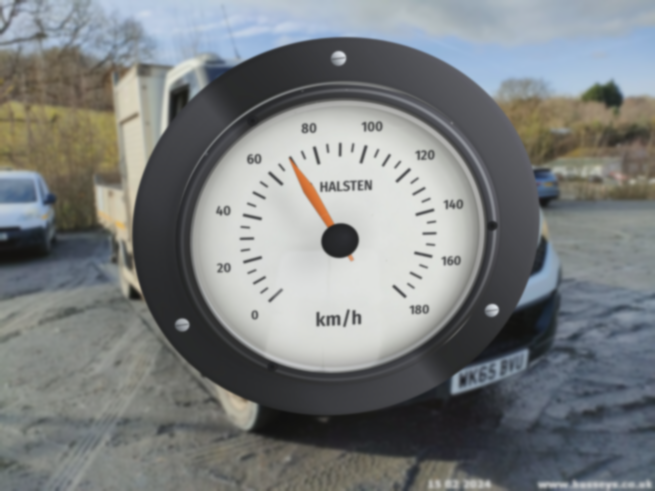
value=70 unit=km/h
